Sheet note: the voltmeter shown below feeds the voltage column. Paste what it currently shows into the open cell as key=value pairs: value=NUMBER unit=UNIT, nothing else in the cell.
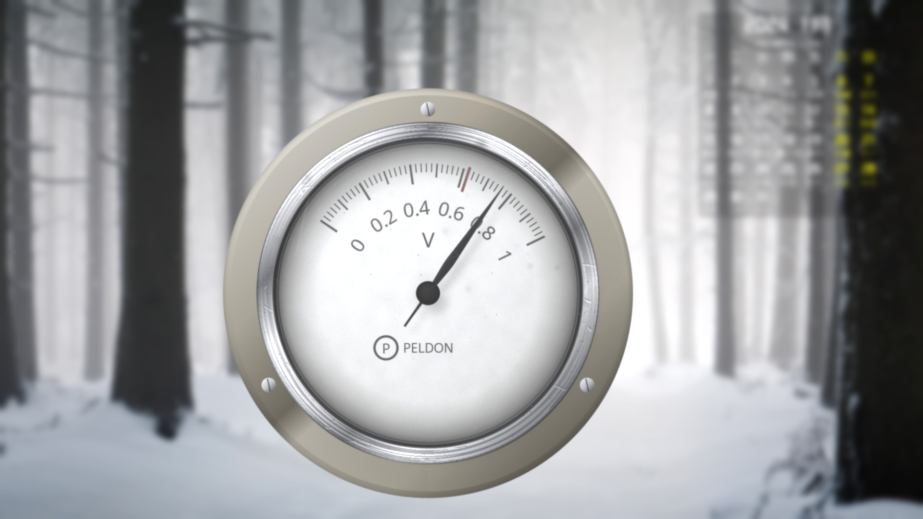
value=0.76 unit=V
